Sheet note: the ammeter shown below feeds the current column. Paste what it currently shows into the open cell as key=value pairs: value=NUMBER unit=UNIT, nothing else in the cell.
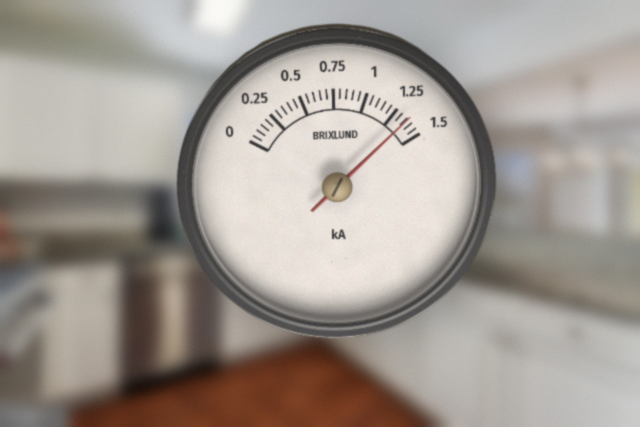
value=1.35 unit=kA
